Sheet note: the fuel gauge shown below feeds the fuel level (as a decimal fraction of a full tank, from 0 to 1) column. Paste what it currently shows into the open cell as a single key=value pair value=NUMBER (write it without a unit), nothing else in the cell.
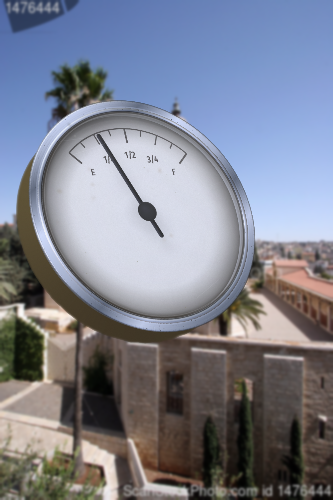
value=0.25
